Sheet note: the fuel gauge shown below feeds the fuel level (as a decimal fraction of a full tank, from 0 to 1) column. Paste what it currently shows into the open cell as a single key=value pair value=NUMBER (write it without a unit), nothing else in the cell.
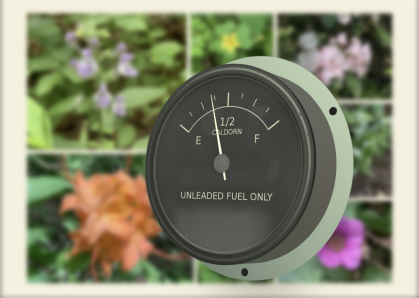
value=0.375
